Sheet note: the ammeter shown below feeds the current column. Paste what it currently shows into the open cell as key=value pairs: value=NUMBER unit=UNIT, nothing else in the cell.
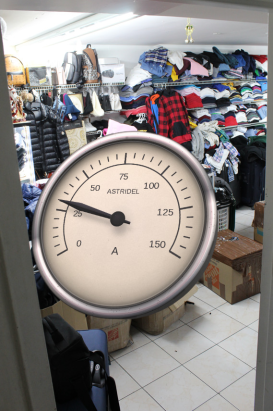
value=30 unit=A
